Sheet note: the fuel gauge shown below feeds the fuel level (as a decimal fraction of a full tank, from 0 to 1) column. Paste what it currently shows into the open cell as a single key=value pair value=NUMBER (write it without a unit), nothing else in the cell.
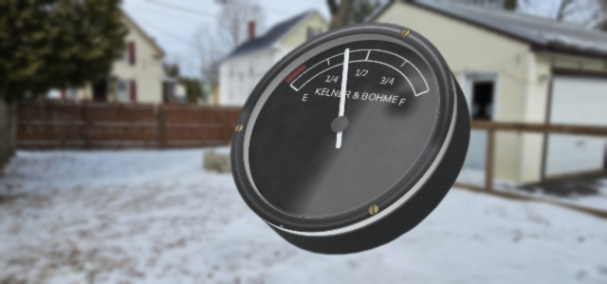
value=0.375
